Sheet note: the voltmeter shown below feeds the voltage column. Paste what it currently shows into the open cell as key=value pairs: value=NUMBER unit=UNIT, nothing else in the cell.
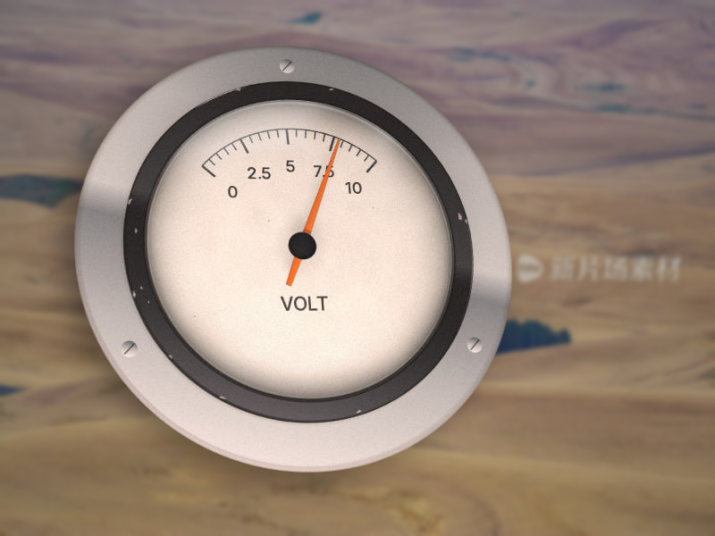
value=7.75 unit=V
